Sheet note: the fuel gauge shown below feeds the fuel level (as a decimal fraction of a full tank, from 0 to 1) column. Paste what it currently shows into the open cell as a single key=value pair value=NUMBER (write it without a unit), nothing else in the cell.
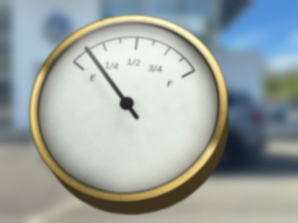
value=0.125
